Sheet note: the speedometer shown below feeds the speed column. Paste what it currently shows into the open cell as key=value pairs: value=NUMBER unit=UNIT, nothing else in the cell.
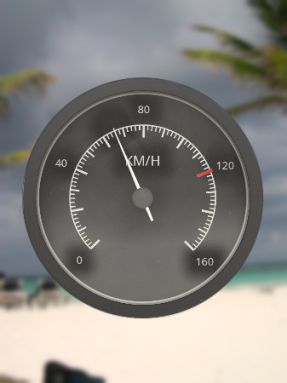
value=66 unit=km/h
